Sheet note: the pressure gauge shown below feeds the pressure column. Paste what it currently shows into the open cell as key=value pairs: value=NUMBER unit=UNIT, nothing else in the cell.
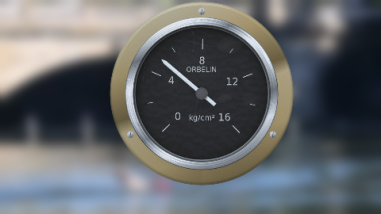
value=5 unit=kg/cm²
